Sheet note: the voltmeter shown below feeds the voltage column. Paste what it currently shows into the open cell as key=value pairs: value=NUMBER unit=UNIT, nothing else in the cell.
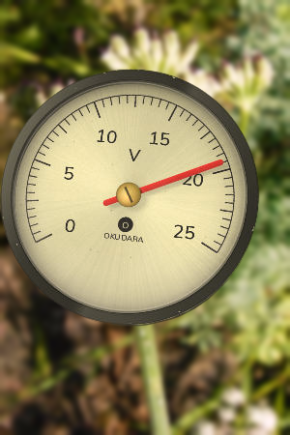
value=19.5 unit=V
